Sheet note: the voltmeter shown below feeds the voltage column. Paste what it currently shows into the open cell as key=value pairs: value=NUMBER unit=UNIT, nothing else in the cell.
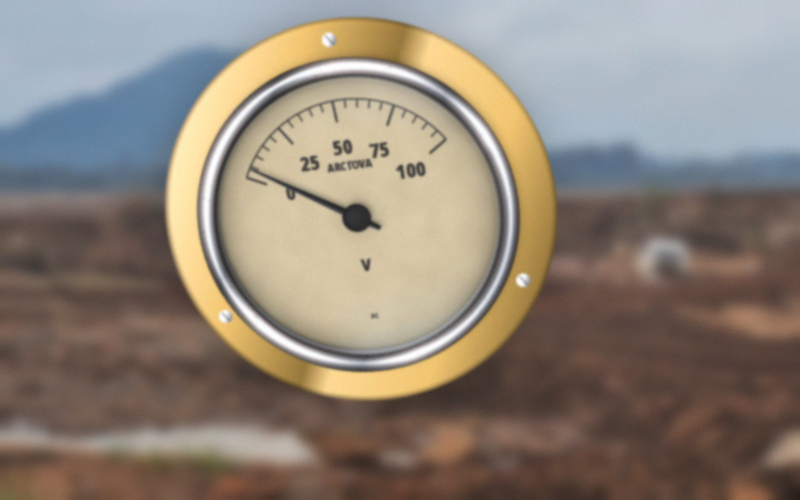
value=5 unit=V
